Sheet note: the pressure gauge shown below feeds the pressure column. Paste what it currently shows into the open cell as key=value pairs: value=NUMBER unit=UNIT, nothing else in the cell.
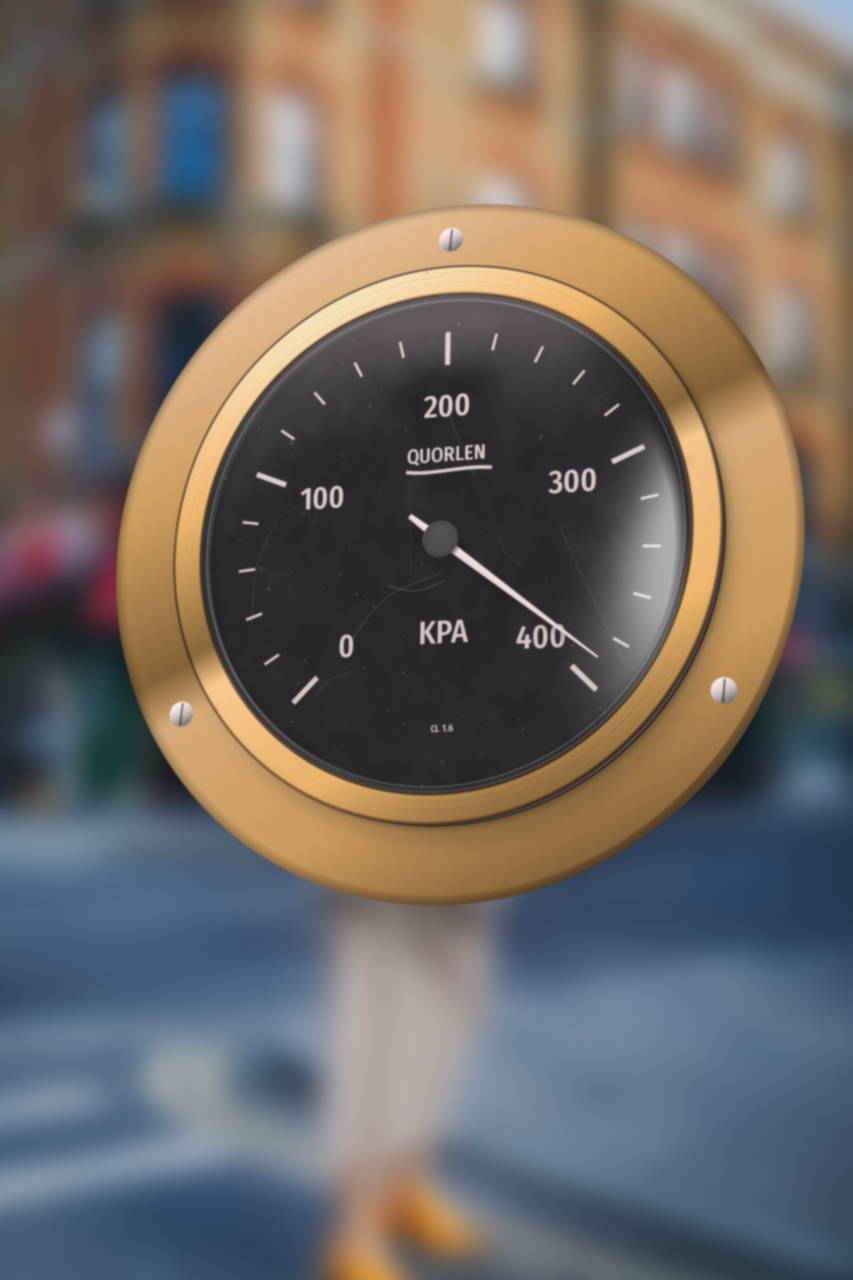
value=390 unit=kPa
